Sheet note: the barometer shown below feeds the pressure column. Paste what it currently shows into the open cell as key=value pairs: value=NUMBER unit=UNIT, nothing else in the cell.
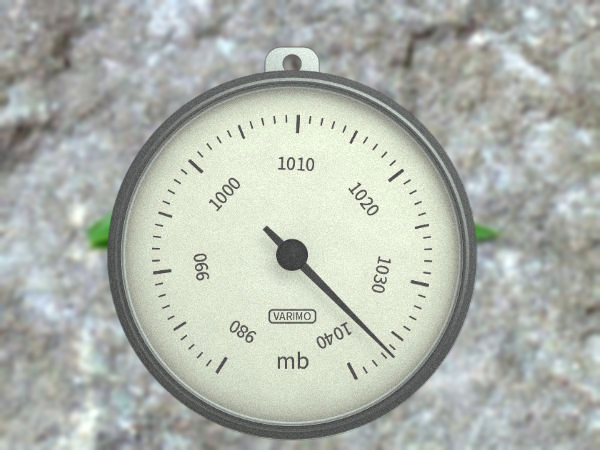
value=1036.5 unit=mbar
